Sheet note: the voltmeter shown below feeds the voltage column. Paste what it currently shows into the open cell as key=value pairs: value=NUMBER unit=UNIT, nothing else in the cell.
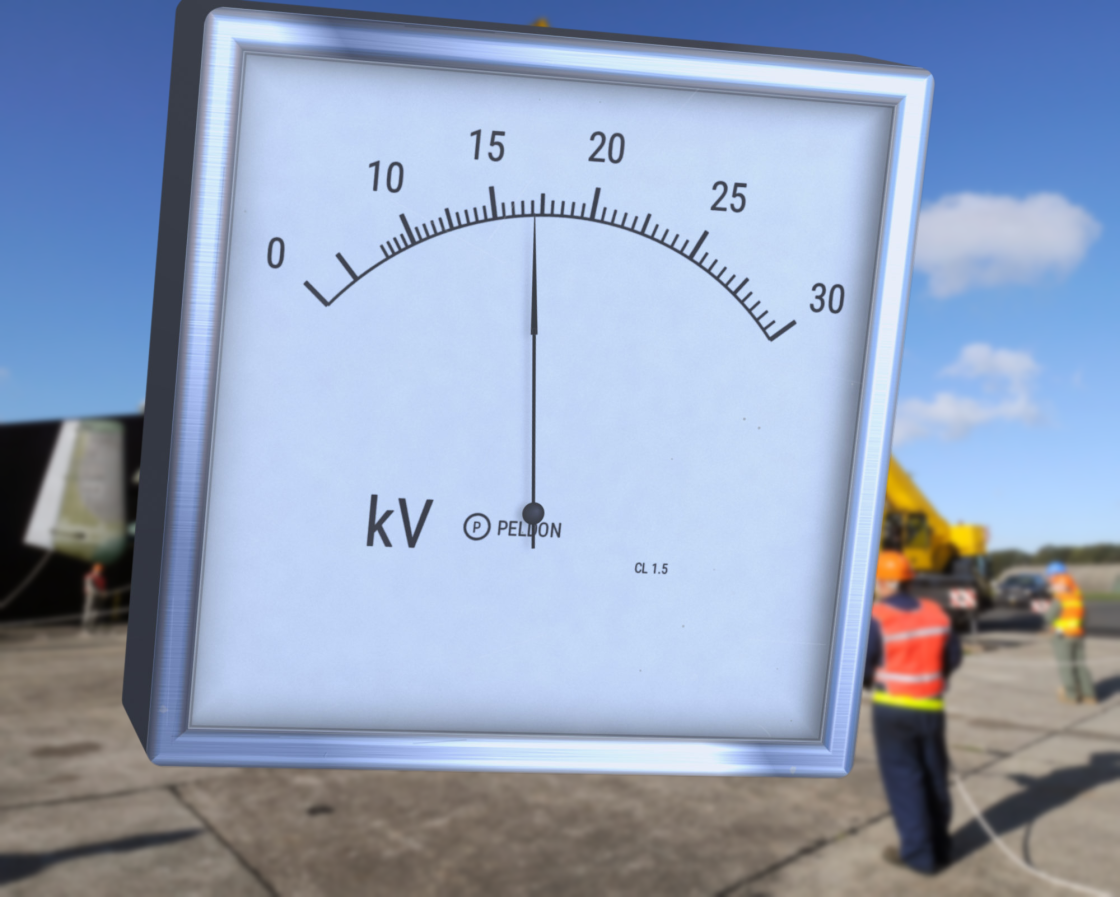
value=17 unit=kV
